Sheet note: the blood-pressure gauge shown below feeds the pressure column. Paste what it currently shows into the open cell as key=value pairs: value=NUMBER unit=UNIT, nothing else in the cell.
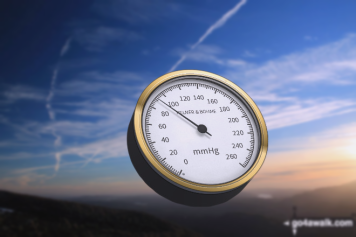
value=90 unit=mmHg
